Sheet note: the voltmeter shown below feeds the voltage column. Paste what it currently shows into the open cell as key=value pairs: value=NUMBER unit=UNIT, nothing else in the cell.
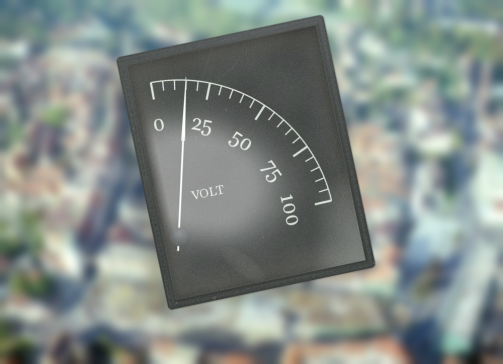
value=15 unit=V
